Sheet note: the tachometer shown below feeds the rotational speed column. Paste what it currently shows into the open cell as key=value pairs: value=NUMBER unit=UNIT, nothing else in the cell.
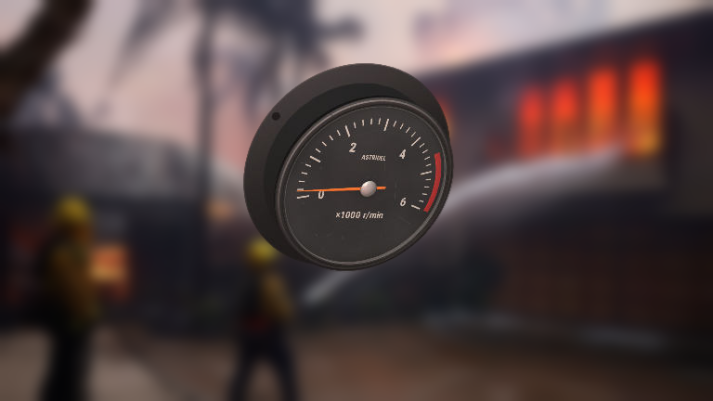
value=200 unit=rpm
